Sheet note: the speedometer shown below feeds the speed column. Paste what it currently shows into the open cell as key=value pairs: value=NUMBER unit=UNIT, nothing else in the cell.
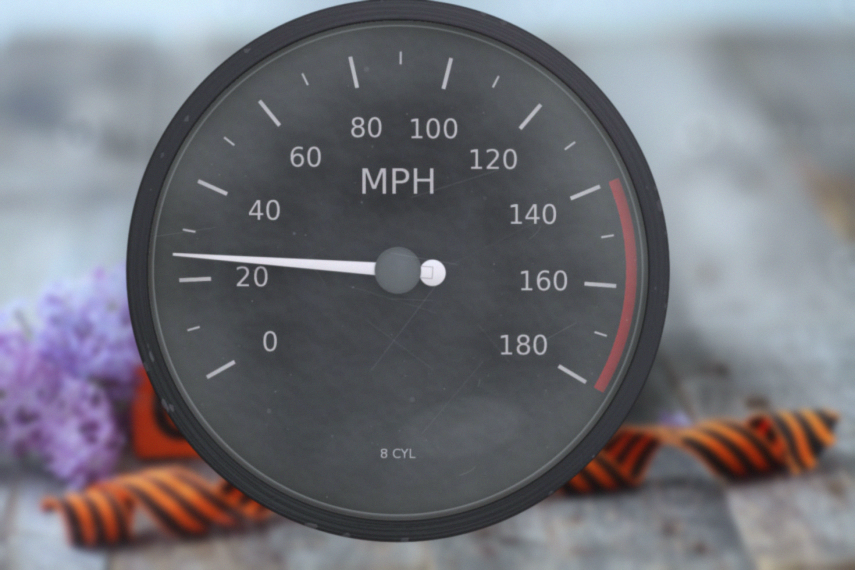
value=25 unit=mph
